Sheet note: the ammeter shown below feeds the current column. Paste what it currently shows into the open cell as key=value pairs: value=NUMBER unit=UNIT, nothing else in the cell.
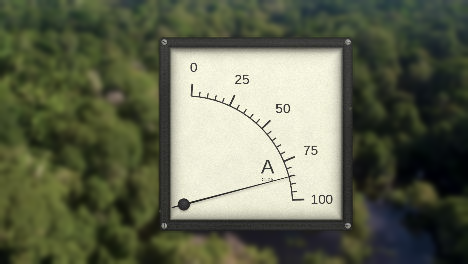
value=85 unit=A
